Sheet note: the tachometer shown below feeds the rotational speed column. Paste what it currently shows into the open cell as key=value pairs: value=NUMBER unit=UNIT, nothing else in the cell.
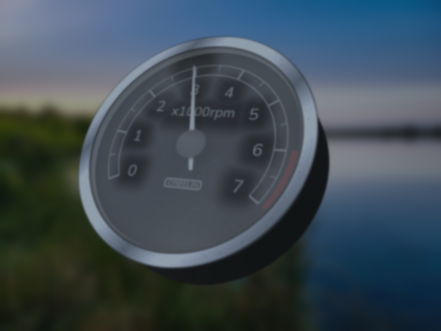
value=3000 unit=rpm
